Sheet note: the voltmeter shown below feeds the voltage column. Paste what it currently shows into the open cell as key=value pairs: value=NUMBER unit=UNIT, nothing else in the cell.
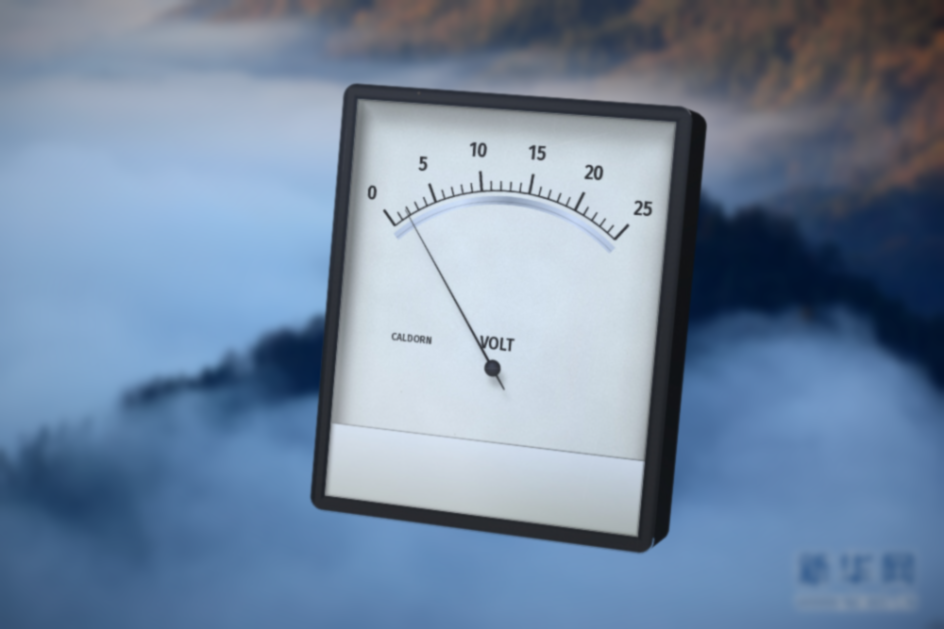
value=2 unit=V
